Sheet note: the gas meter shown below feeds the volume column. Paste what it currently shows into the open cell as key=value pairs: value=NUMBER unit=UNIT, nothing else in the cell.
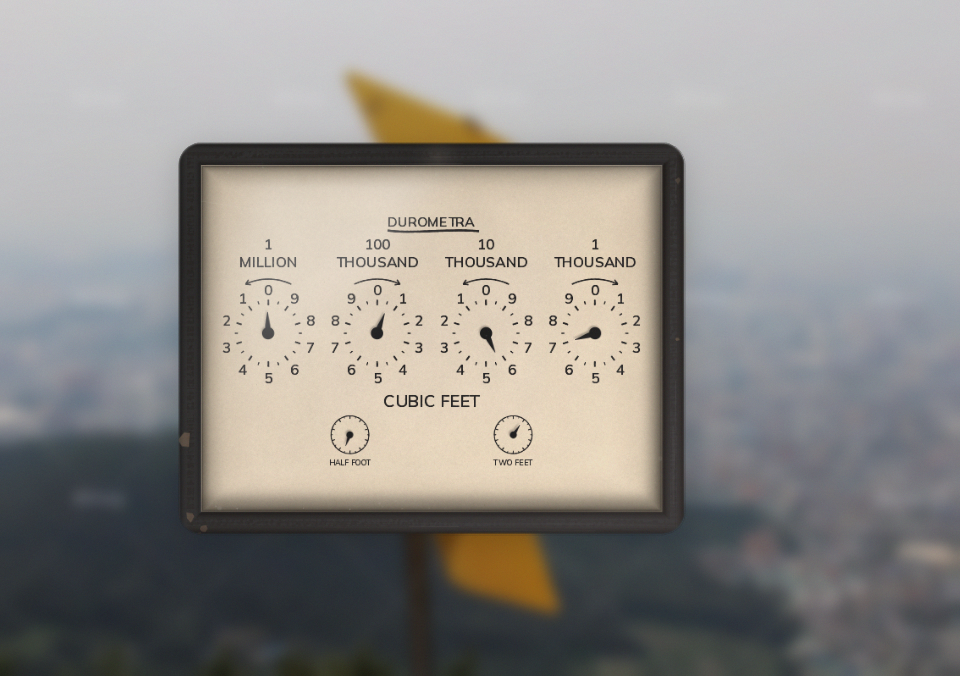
value=5700 unit=ft³
